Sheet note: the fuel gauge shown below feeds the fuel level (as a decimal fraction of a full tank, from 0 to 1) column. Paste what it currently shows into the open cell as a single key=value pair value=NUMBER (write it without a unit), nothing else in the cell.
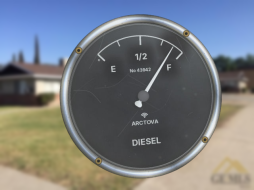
value=0.875
